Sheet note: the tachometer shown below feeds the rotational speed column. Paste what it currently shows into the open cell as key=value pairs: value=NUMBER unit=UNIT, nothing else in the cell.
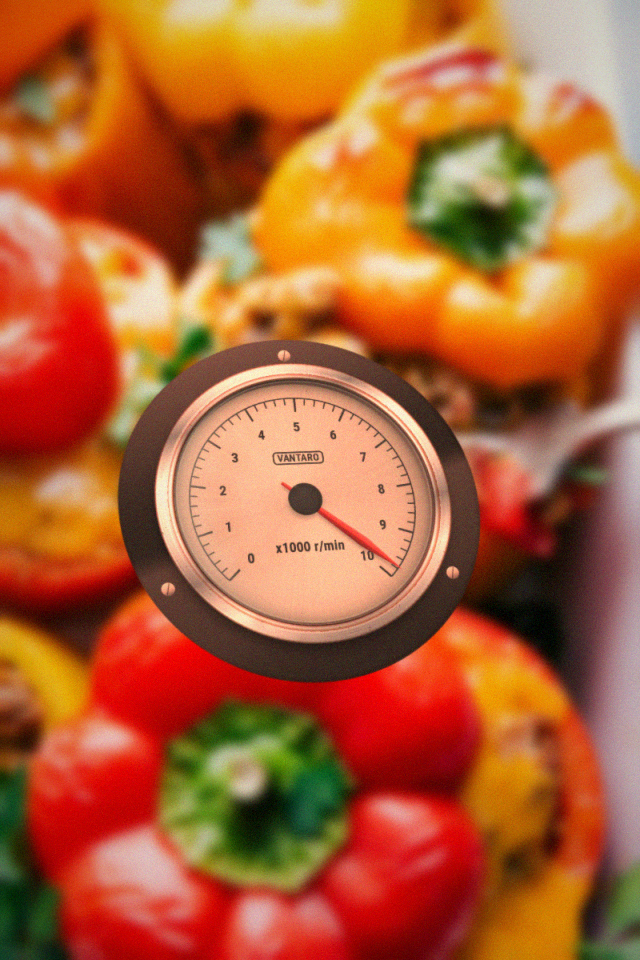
value=9800 unit=rpm
